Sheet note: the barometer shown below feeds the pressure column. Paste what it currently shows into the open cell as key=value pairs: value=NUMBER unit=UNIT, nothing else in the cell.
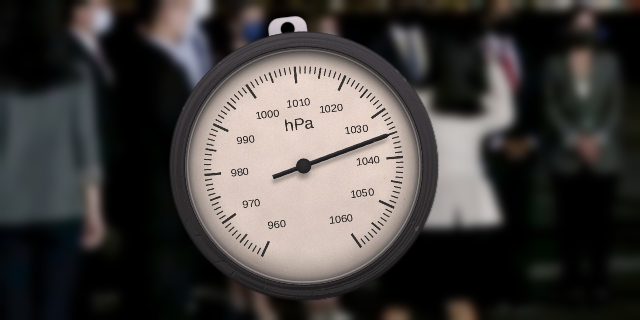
value=1035 unit=hPa
